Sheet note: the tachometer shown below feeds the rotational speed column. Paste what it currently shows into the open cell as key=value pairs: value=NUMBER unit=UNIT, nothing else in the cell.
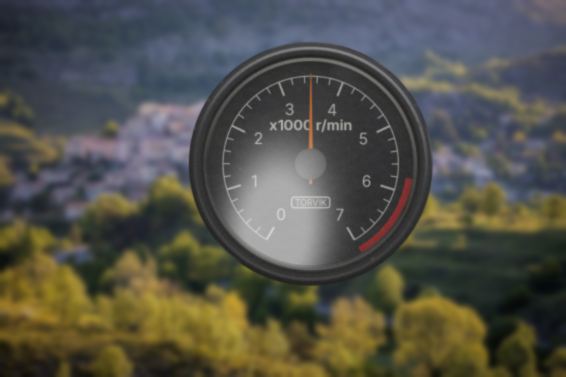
value=3500 unit=rpm
